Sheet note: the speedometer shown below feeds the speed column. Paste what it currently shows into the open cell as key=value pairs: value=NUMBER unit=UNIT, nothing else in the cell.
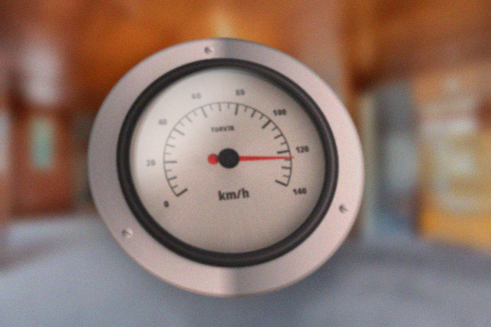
value=125 unit=km/h
